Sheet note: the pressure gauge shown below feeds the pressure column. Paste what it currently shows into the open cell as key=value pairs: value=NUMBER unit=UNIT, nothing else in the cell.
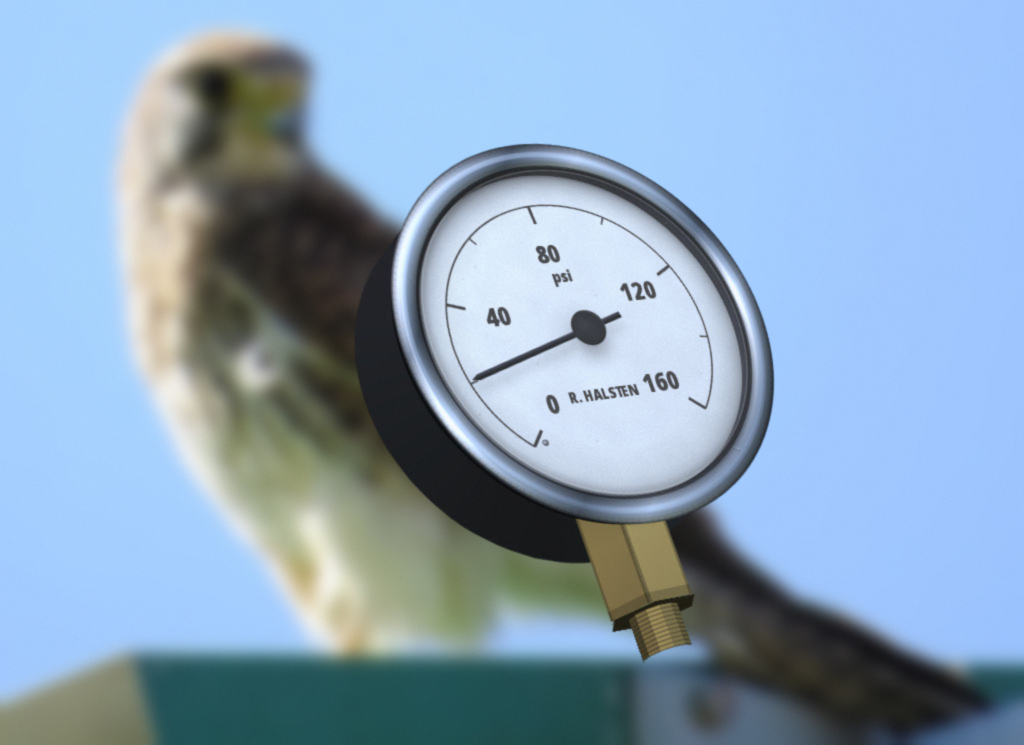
value=20 unit=psi
